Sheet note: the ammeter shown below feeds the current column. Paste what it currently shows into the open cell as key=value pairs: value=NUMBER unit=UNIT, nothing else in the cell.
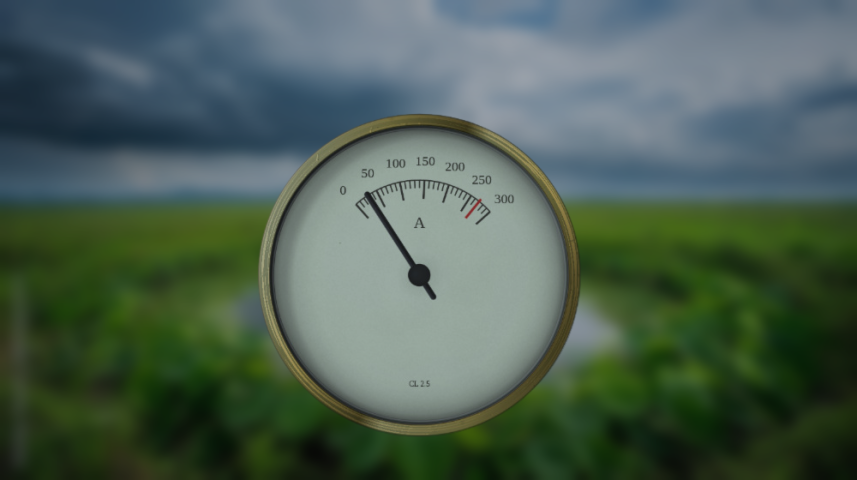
value=30 unit=A
